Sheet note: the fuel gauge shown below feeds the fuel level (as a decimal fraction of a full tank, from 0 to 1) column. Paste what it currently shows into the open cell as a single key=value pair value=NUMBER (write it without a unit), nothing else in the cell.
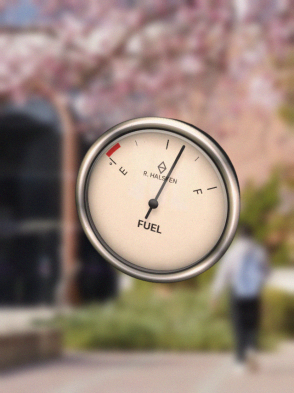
value=0.625
